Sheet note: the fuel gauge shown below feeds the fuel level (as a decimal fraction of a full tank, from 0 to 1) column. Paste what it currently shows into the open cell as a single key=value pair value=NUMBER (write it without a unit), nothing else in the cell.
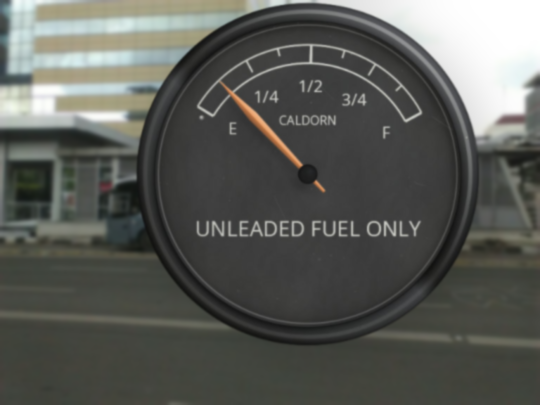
value=0.125
